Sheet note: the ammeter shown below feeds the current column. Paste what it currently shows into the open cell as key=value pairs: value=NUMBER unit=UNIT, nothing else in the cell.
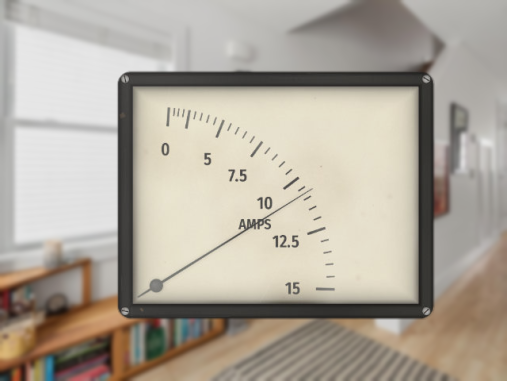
value=10.75 unit=A
